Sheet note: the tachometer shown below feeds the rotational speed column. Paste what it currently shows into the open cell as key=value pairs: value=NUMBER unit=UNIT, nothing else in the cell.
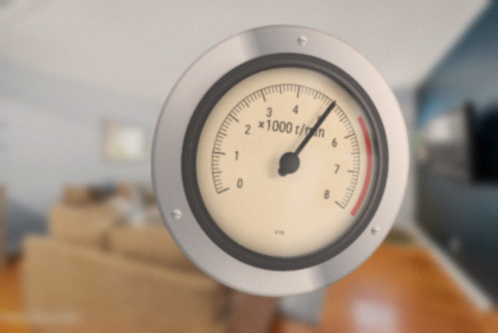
value=5000 unit=rpm
